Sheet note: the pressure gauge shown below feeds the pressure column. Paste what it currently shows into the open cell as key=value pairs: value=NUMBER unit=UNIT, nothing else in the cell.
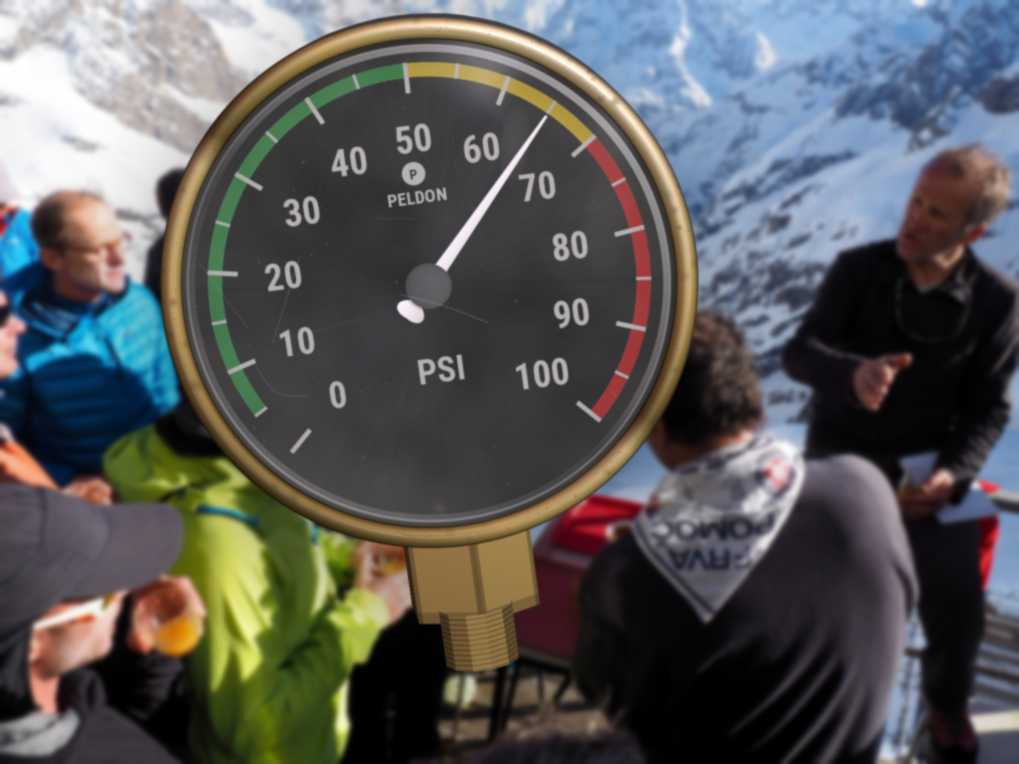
value=65 unit=psi
